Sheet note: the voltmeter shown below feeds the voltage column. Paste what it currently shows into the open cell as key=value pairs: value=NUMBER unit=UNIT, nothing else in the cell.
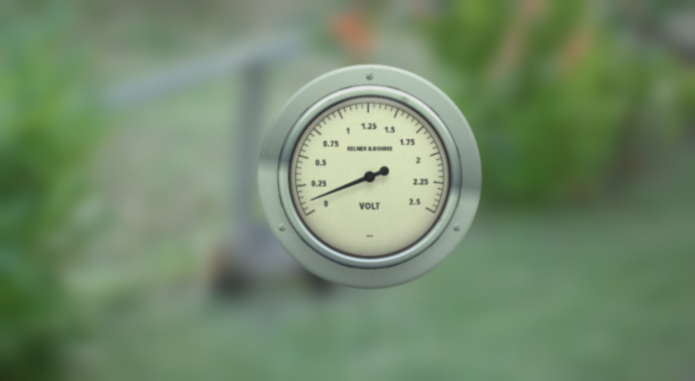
value=0.1 unit=V
